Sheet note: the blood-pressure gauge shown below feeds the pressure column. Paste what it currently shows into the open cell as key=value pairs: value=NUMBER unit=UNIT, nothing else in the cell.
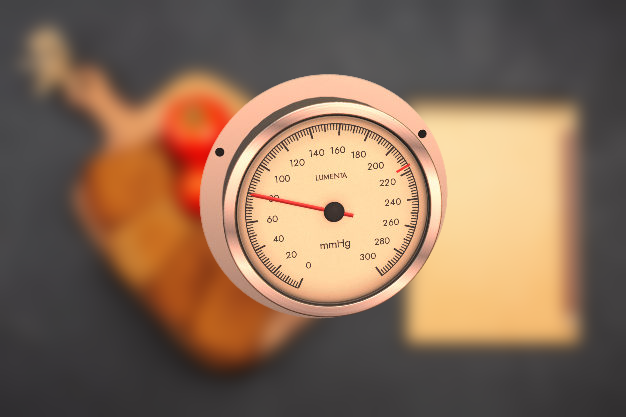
value=80 unit=mmHg
